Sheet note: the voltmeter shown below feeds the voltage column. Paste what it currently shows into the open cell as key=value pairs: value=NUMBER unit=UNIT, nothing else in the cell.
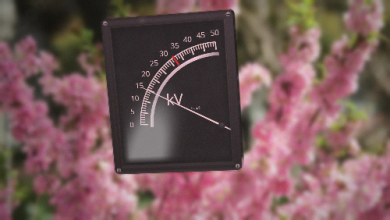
value=15 unit=kV
